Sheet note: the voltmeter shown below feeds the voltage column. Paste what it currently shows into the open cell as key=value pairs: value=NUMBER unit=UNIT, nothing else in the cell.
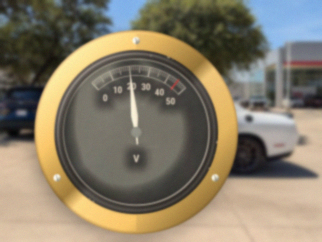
value=20 unit=V
